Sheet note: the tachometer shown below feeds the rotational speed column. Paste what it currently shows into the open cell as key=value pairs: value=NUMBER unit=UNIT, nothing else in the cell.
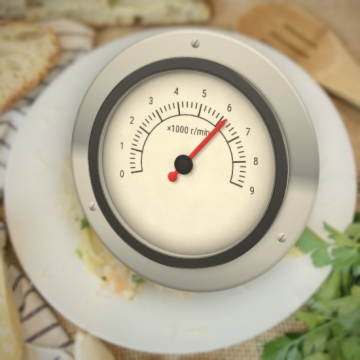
value=6200 unit=rpm
